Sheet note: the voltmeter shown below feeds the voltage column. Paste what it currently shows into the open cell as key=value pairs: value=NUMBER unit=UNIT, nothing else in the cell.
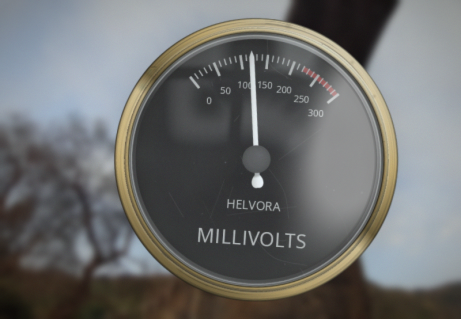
value=120 unit=mV
